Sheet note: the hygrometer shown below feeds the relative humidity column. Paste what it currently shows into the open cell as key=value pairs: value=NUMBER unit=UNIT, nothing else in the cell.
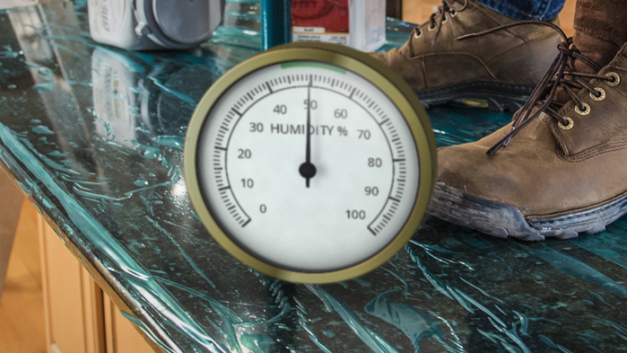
value=50 unit=%
